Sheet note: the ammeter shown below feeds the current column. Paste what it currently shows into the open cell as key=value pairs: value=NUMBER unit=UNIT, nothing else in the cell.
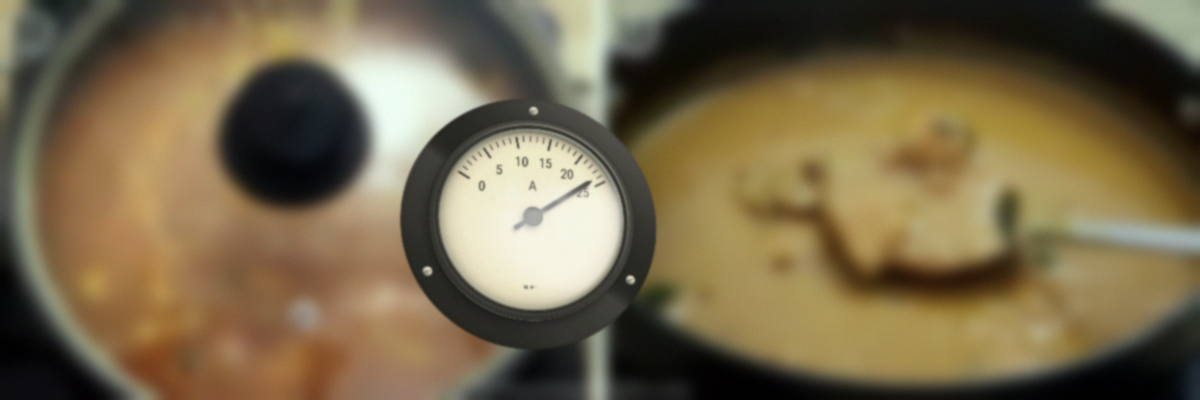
value=24 unit=A
